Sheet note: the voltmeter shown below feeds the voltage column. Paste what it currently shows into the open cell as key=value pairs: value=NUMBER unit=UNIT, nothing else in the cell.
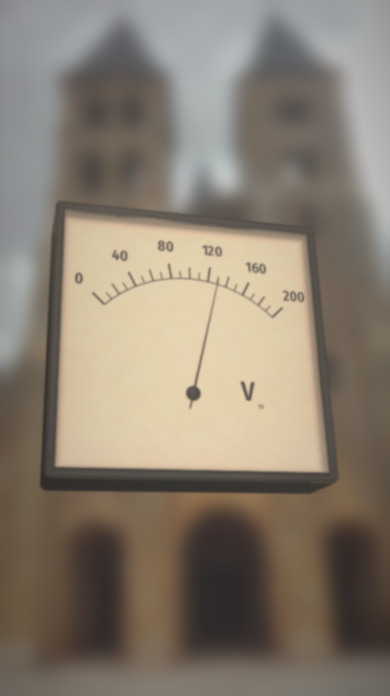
value=130 unit=V
